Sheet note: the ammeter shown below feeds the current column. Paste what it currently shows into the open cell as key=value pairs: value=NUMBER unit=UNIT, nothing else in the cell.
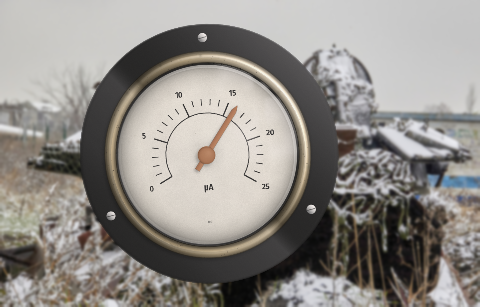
value=16 unit=µA
